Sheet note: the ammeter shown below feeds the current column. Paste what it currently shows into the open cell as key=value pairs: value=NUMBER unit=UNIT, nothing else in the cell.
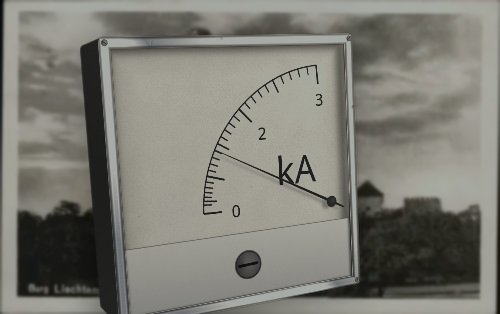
value=1.4 unit=kA
